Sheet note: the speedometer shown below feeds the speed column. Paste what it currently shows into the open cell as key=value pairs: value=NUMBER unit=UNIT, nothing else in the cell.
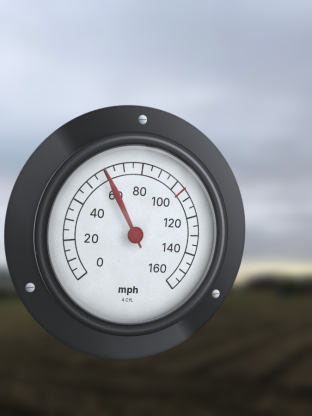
value=60 unit=mph
